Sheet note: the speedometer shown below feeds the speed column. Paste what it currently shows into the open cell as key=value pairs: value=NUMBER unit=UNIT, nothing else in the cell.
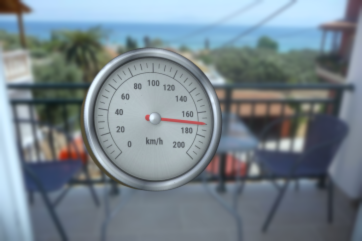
value=170 unit=km/h
